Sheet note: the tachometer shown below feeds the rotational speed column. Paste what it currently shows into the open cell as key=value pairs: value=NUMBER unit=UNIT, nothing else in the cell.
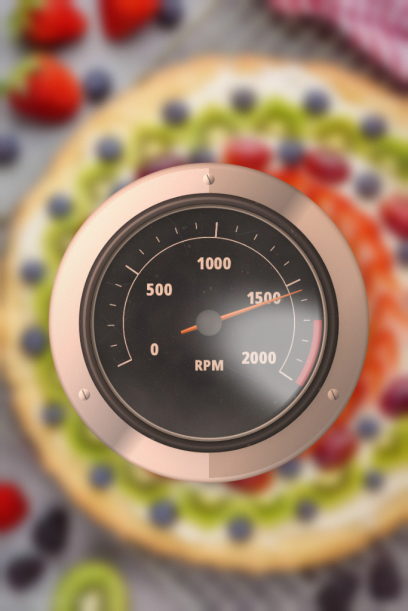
value=1550 unit=rpm
